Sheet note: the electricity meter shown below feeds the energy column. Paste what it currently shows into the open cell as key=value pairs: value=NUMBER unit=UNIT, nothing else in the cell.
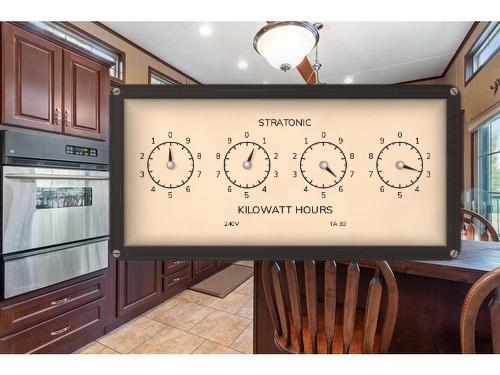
value=63 unit=kWh
